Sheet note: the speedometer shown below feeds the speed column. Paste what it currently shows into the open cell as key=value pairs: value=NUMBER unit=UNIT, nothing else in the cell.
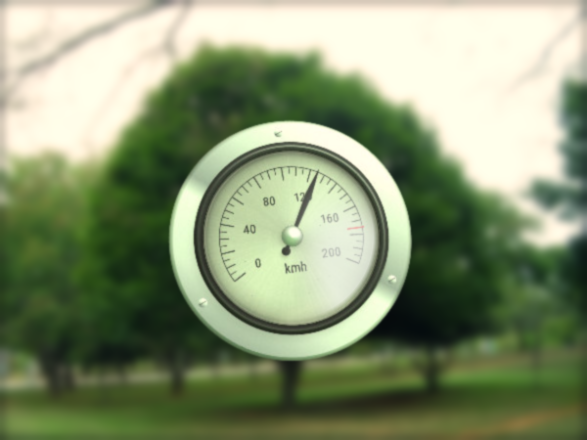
value=125 unit=km/h
